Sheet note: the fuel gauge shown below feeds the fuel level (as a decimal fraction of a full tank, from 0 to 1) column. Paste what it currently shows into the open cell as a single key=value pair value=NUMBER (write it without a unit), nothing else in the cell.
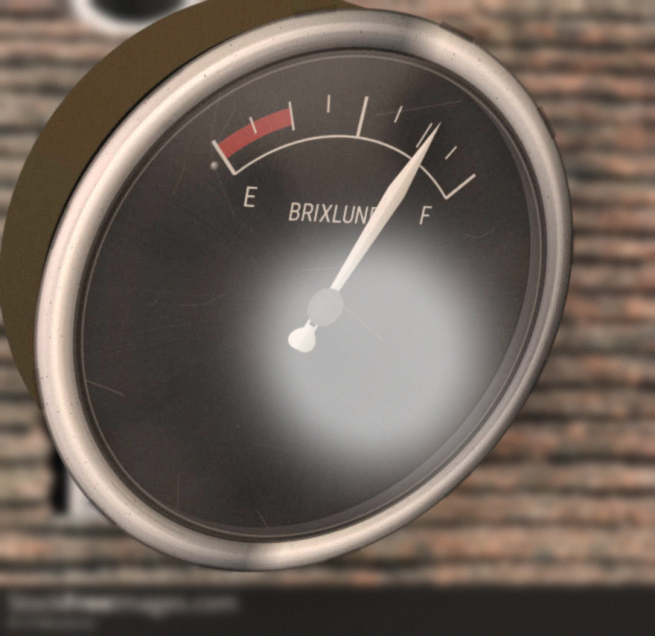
value=0.75
